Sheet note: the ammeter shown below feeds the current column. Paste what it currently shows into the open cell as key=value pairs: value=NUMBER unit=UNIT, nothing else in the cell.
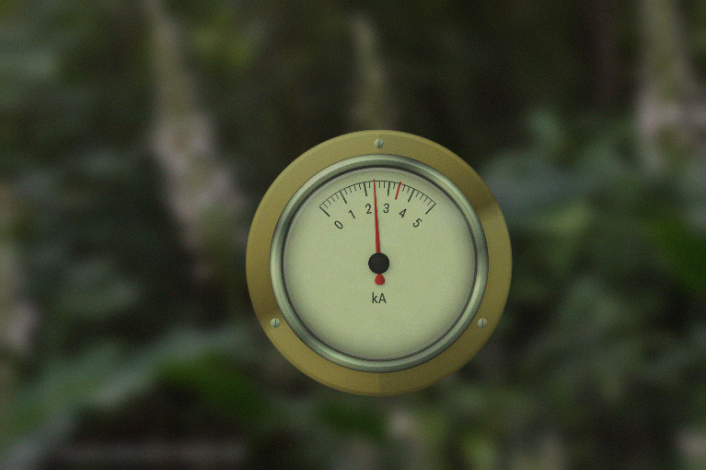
value=2.4 unit=kA
